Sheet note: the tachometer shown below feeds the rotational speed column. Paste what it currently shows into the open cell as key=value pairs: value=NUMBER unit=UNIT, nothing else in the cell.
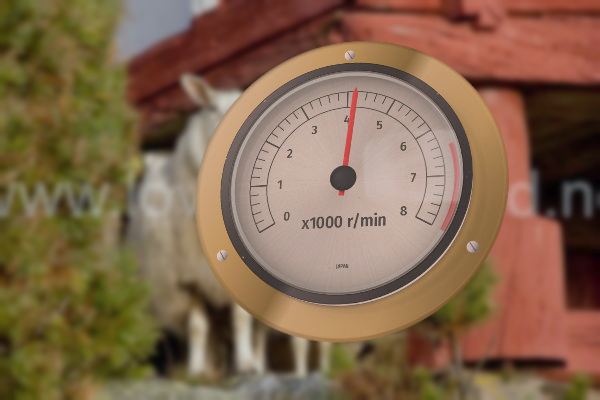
value=4200 unit=rpm
